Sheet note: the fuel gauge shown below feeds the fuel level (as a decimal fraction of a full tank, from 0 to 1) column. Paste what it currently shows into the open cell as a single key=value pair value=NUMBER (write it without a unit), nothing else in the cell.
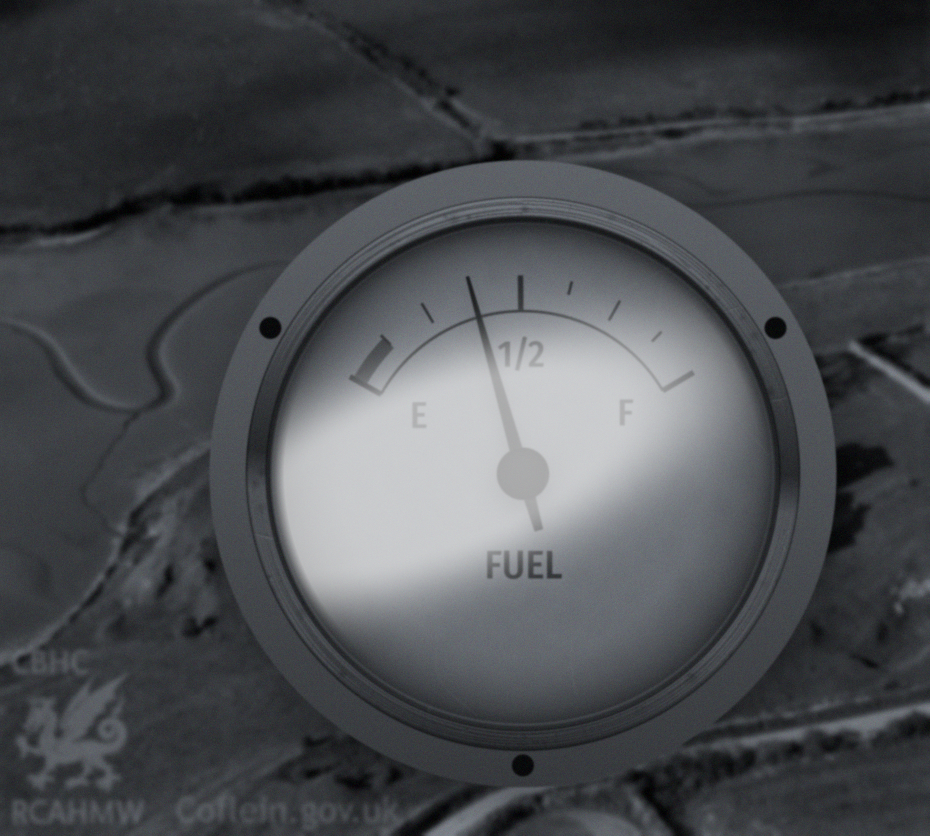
value=0.375
